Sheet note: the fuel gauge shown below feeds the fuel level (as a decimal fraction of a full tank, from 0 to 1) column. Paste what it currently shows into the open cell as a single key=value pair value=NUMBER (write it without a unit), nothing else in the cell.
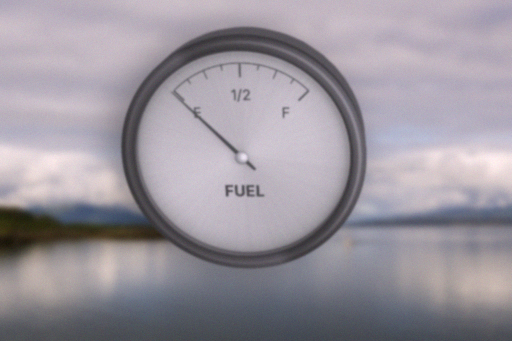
value=0
